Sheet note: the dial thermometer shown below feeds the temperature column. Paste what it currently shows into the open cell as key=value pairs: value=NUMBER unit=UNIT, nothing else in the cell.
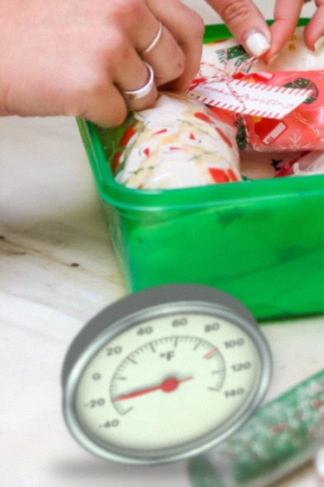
value=-20 unit=°F
